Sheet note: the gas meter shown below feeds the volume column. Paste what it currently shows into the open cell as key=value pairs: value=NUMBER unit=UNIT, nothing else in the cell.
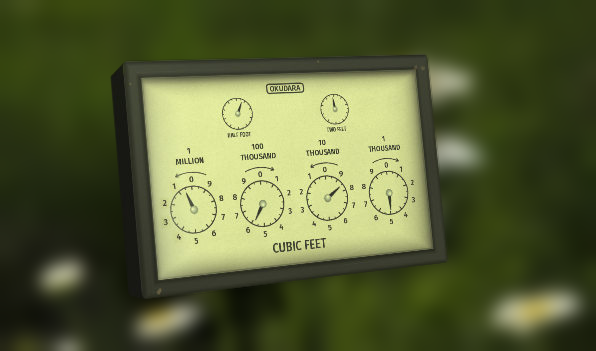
value=58500 unit=ft³
